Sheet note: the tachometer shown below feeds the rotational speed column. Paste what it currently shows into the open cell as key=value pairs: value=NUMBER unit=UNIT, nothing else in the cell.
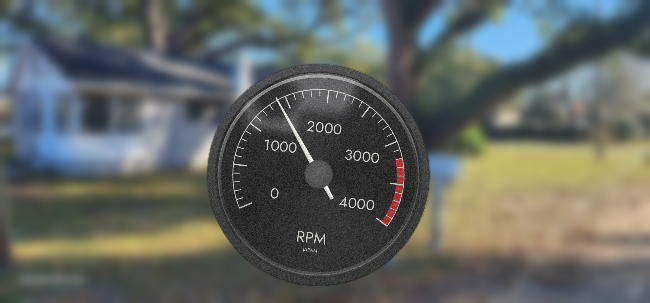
value=1400 unit=rpm
